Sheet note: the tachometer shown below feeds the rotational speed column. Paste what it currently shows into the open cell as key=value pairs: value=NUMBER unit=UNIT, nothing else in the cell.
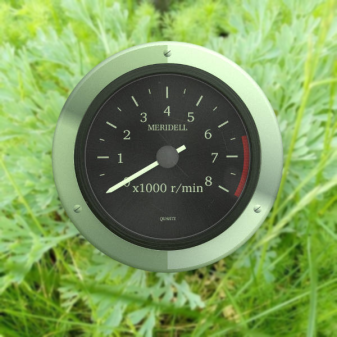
value=0 unit=rpm
